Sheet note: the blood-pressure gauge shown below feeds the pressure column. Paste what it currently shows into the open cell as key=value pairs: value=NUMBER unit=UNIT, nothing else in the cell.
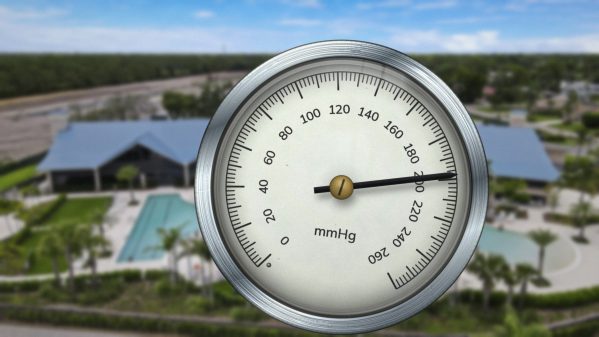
value=198 unit=mmHg
